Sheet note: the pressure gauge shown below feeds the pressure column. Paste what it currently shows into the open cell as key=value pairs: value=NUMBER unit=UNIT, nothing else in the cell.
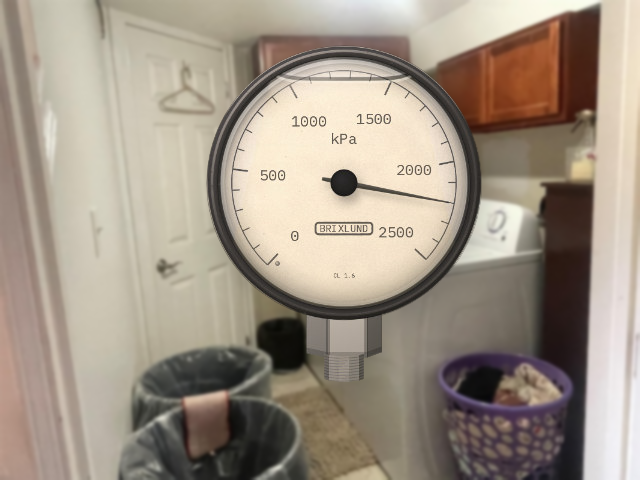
value=2200 unit=kPa
